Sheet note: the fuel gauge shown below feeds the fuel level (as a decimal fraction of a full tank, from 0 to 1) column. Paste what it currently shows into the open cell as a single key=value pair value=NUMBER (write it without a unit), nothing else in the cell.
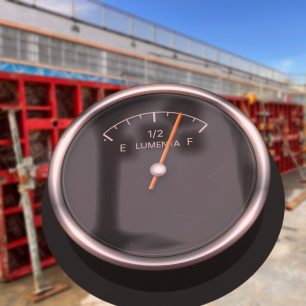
value=0.75
